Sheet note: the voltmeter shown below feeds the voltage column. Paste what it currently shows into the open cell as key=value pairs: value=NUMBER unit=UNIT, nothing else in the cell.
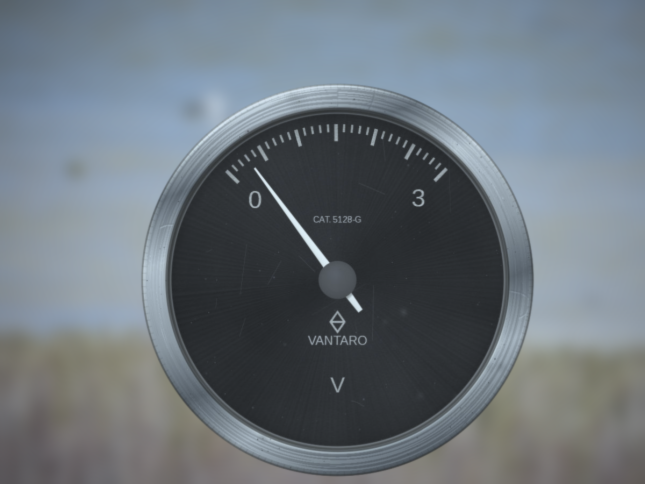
value=0.3 unit=V
